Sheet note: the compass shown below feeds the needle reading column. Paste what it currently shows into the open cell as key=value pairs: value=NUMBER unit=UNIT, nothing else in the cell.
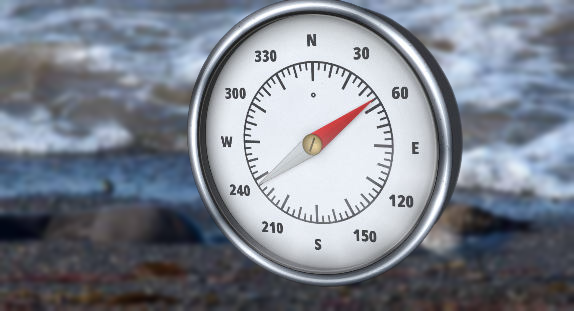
value=55 unit=°
